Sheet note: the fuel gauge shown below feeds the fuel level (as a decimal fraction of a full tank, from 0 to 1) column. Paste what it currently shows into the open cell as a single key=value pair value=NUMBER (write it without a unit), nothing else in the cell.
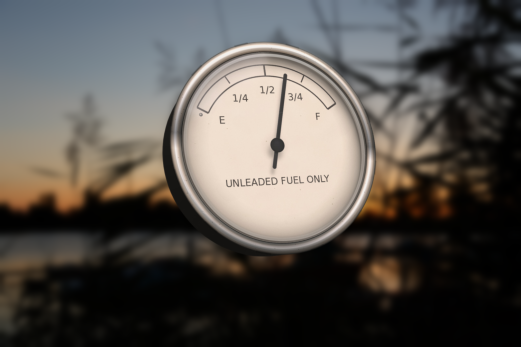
value=0.625
